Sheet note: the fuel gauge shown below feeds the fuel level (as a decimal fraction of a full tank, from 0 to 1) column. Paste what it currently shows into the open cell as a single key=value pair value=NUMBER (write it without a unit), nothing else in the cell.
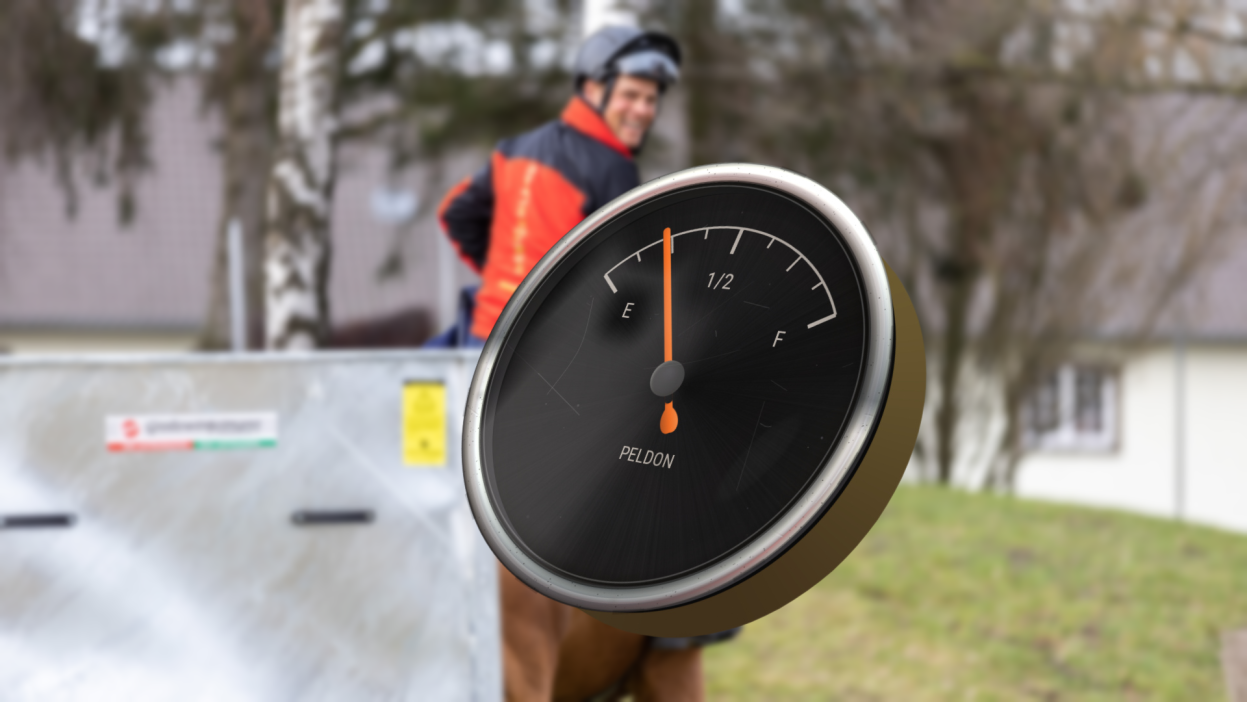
value=0.25
